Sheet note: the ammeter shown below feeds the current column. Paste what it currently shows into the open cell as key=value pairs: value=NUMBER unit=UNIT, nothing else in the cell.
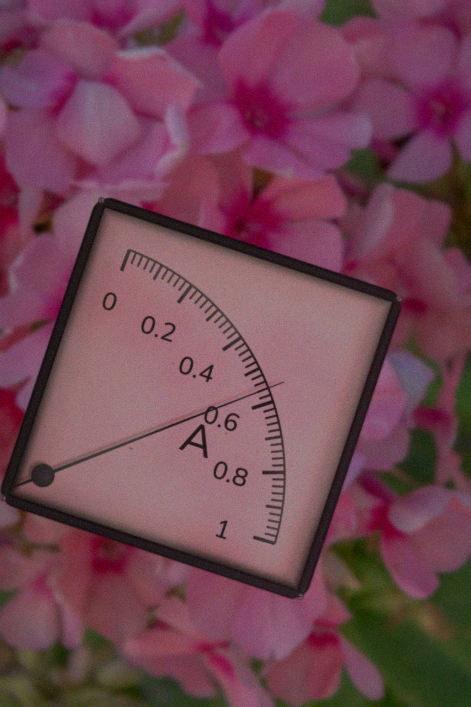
value=0.56 unit=A
